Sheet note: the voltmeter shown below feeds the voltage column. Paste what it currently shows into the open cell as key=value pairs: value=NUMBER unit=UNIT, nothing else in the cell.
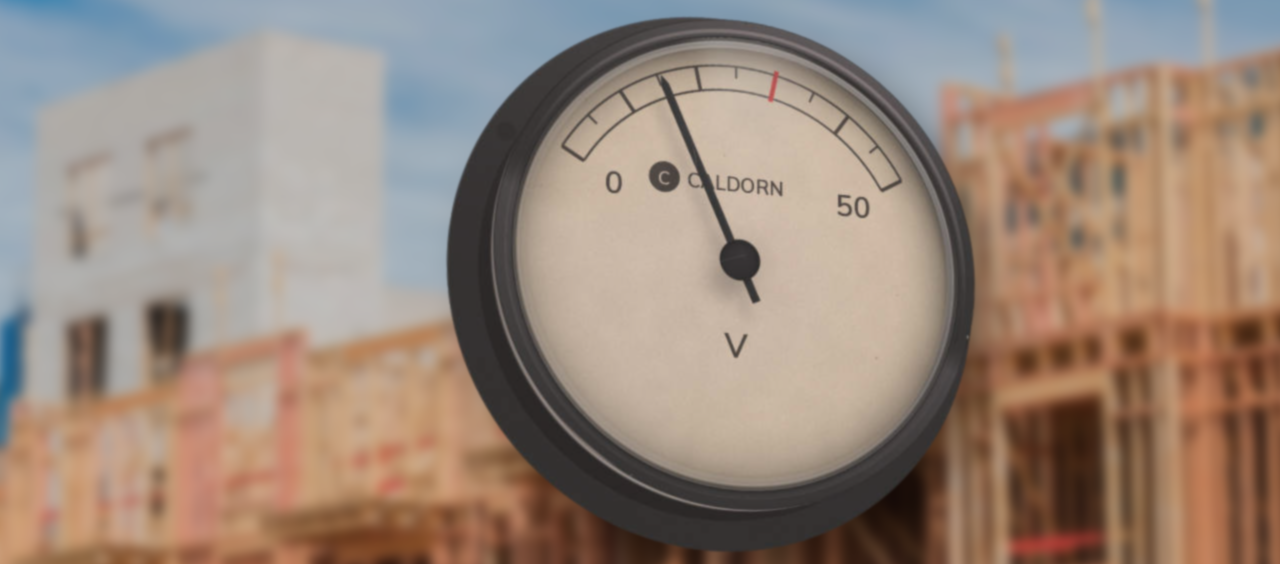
value=15 unit=V
